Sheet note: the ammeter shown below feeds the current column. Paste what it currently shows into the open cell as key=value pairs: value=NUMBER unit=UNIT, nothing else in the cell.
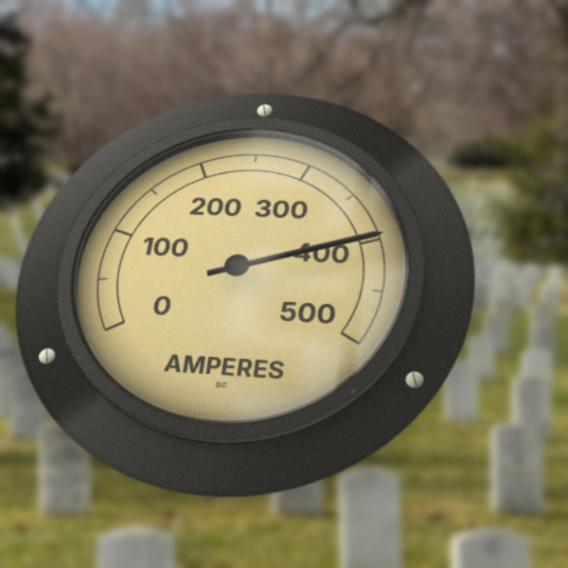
value=400 unit=A
